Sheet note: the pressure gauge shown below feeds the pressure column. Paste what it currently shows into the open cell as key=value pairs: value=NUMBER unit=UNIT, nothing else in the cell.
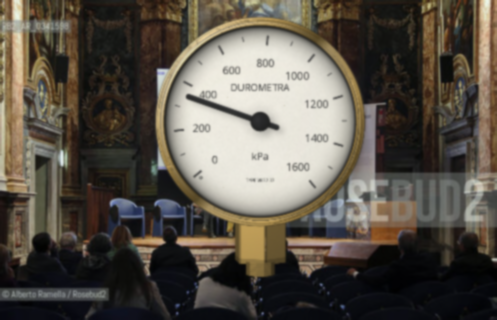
value=350 unit=kPa
